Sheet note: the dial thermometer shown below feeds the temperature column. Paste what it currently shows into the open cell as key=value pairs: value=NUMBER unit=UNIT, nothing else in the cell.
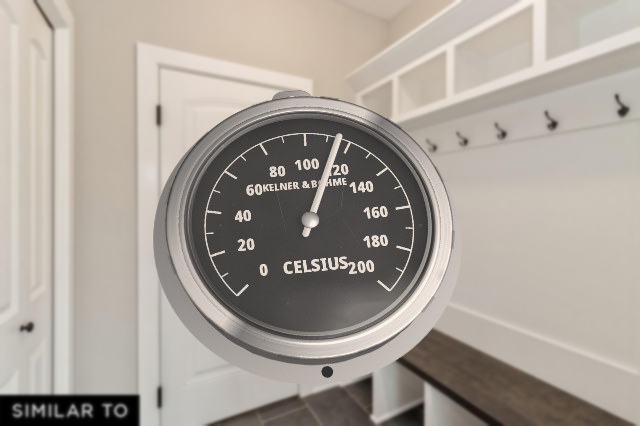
value=115 unit=°C
